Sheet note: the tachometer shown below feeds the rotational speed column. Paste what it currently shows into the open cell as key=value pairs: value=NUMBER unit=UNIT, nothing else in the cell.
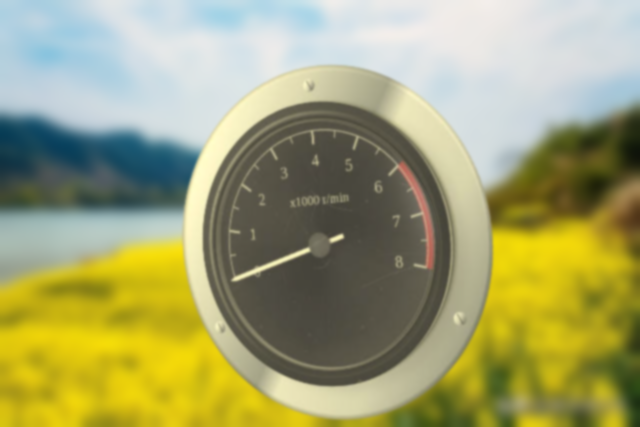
value=0 unit=rpm
